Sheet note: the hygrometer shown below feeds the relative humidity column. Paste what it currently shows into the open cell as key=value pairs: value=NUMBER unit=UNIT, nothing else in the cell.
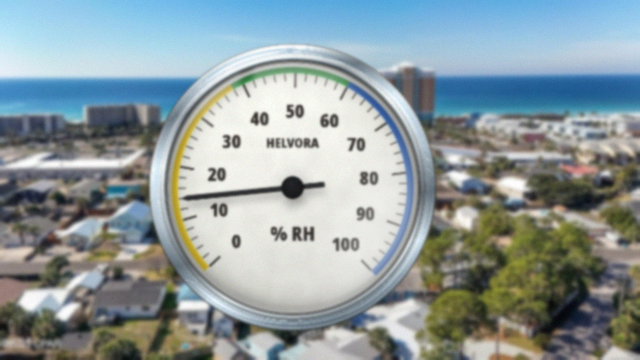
value=14 unit=%
